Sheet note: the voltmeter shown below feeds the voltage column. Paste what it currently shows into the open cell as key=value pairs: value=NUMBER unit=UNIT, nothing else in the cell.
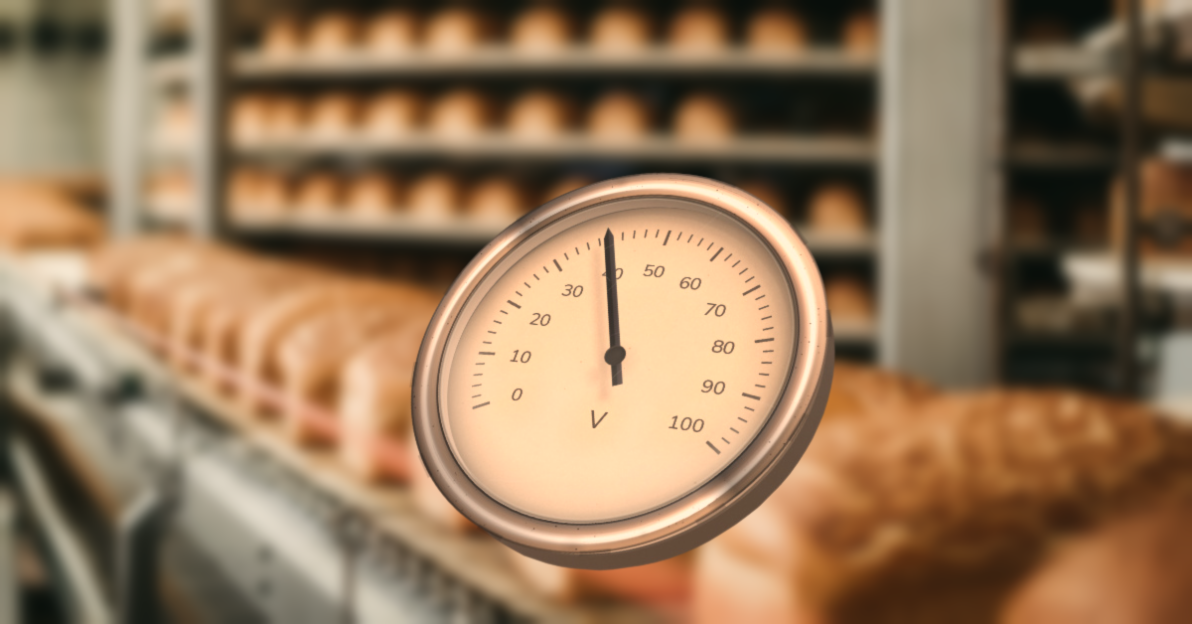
value=40 unit=V
